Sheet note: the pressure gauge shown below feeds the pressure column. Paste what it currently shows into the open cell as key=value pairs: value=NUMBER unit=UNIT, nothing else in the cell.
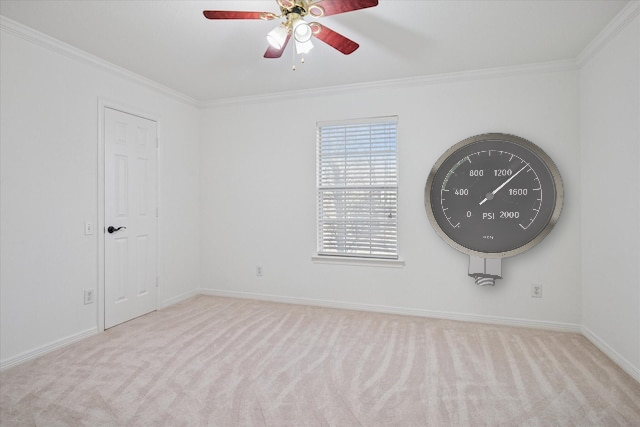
value=1350 unit=psi
